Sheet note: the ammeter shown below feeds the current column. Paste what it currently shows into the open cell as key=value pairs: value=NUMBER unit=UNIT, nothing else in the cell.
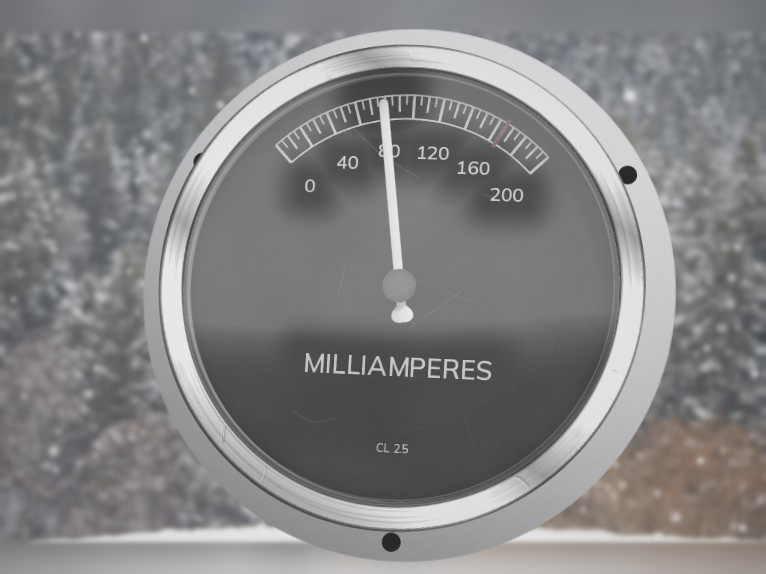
value=80 unit=mA
